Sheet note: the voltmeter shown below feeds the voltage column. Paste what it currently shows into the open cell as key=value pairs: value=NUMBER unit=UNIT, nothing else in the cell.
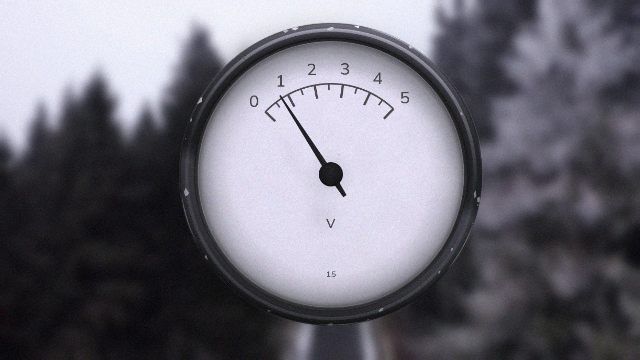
value=0.75 unit=V
